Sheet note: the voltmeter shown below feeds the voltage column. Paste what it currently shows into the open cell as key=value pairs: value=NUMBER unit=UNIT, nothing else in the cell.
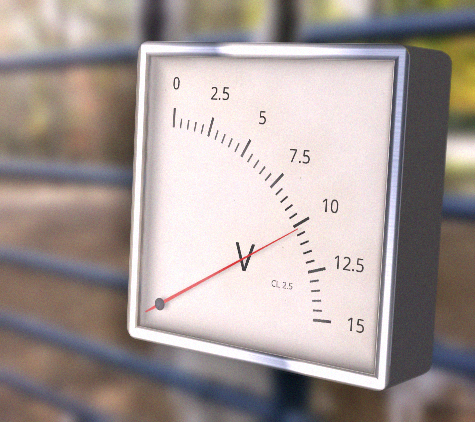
value=10.25 unit=V
